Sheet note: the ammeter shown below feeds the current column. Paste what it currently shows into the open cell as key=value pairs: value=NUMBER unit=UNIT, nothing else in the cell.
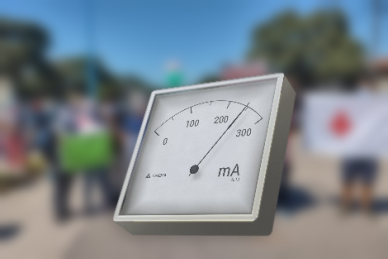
value=250 unit=mA
